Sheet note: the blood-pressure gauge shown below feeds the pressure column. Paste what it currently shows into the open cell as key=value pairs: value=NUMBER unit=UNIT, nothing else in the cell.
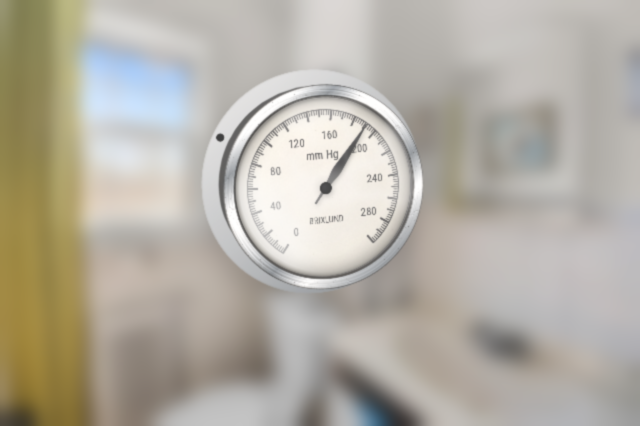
value=190 unit=mmHg
